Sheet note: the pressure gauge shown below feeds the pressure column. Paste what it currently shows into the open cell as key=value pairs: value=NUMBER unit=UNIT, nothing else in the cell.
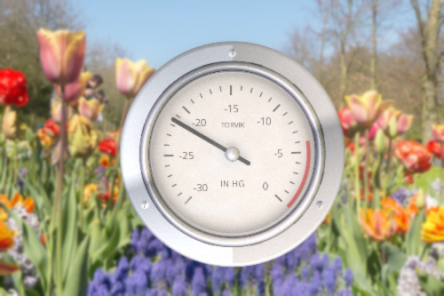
value=-21.5 unit=inHg
